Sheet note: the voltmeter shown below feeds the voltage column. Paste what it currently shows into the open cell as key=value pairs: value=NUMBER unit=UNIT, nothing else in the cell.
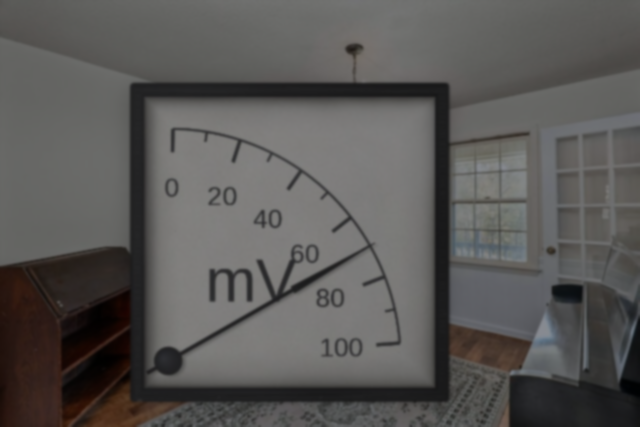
value=70 unit=mV
